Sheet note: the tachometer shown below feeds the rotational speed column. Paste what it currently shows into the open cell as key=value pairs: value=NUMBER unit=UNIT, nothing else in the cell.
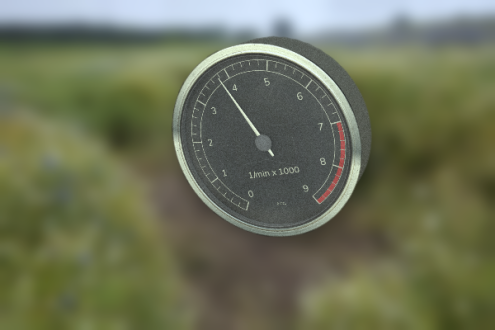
value=3800 unit=rpm
